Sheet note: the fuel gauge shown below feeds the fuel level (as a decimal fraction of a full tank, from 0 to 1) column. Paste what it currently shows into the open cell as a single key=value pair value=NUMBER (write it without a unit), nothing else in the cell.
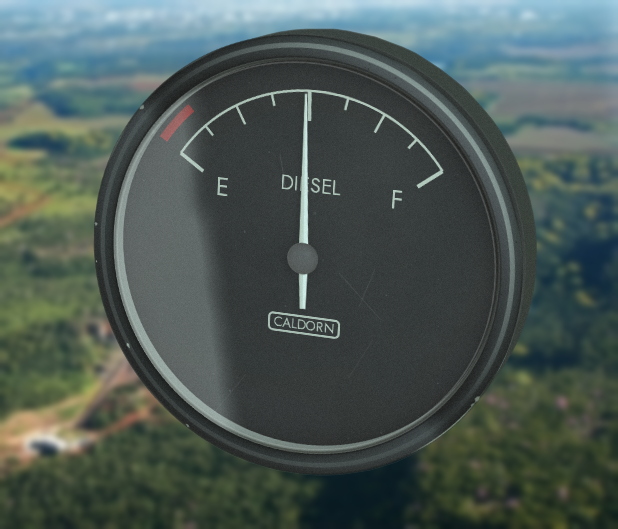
value=0.5
